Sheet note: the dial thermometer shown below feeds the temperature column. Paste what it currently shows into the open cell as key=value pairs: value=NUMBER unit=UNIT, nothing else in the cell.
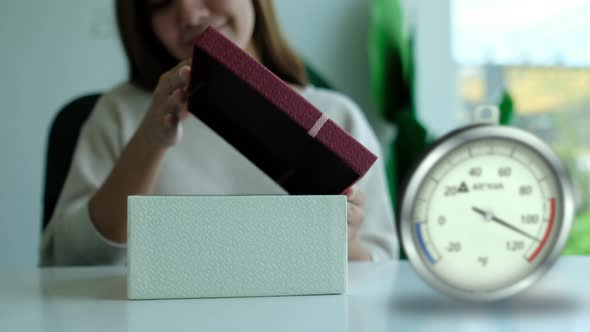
value=110 unit=°F
